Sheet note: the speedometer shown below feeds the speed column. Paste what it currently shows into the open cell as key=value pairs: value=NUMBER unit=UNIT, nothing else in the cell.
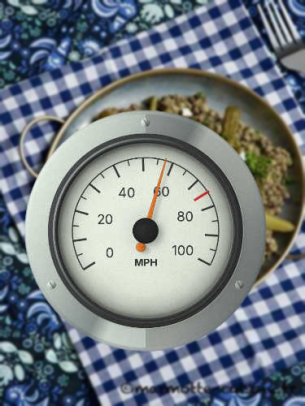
value=57.5 unit=mph
